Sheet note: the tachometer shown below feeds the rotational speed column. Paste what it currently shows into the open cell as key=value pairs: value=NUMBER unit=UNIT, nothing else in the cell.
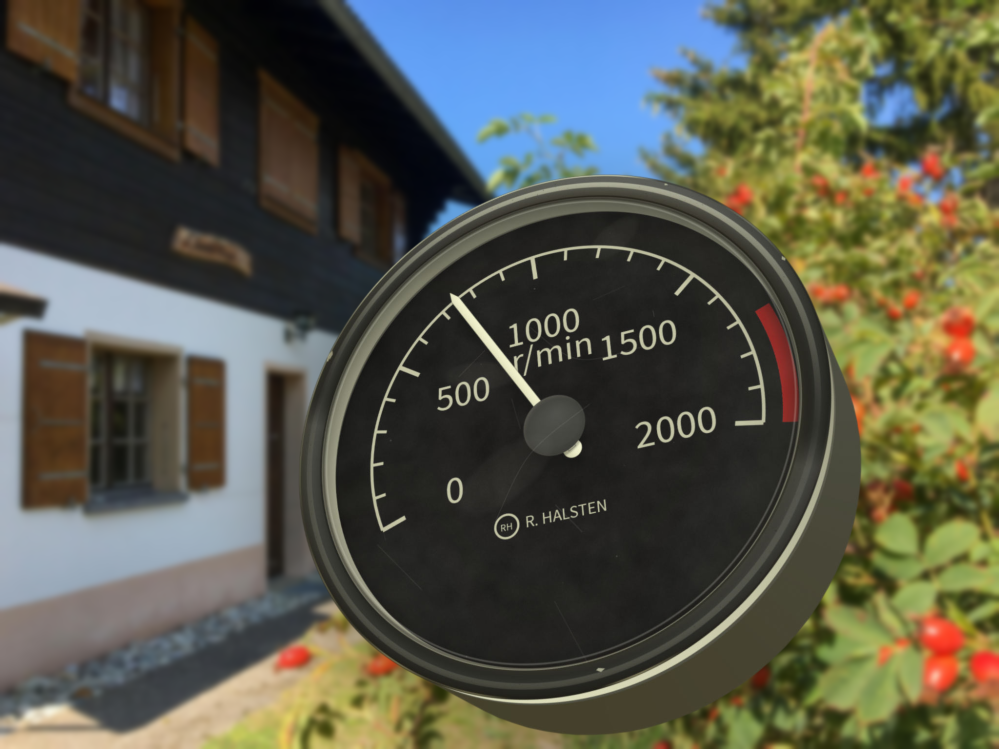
value=750 unit=rpm
